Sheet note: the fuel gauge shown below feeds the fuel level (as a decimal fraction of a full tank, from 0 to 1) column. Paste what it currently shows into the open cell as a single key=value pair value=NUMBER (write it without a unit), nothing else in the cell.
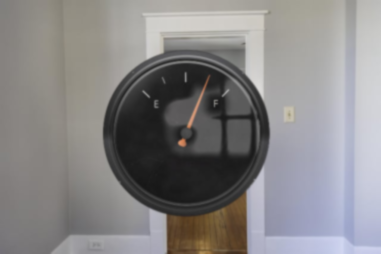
value=0.75
